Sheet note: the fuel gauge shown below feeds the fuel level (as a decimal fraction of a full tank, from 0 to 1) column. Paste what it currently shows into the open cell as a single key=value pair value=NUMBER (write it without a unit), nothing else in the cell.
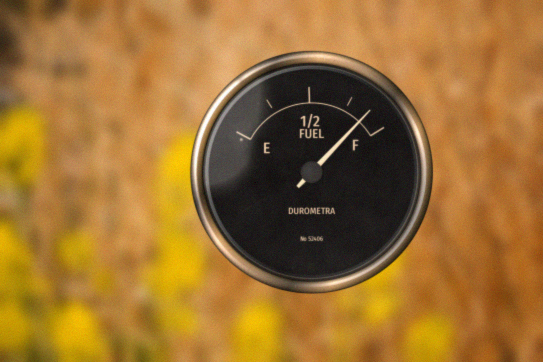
value=0.875
